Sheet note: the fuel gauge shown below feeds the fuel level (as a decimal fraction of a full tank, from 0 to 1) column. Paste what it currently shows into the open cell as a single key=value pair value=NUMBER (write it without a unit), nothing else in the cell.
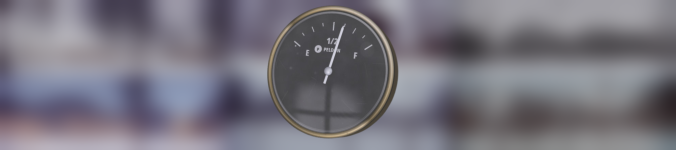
value=0.625
